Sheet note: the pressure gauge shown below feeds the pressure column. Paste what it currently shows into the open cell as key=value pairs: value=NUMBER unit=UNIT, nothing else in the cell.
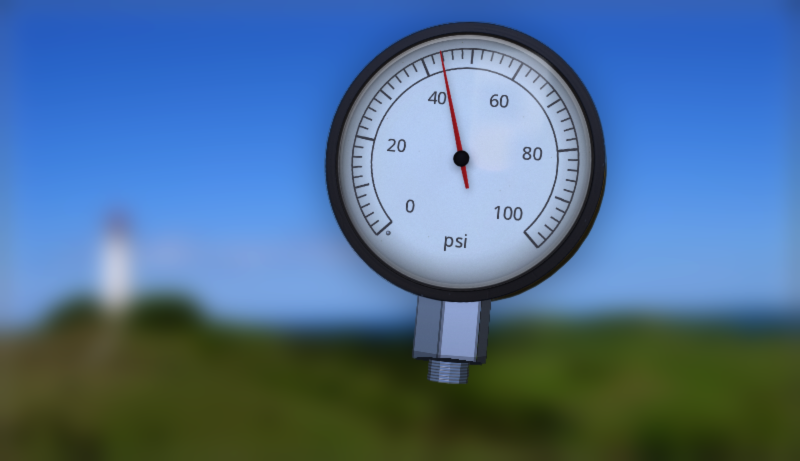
value=44 unit=psi
